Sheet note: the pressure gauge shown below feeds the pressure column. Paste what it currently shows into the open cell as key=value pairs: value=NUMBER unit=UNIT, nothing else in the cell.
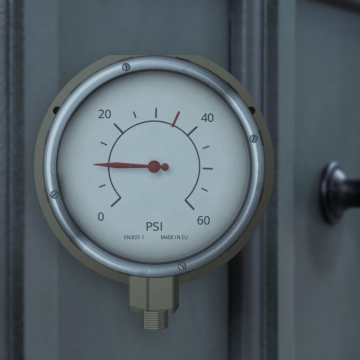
value=10 unit=psi
